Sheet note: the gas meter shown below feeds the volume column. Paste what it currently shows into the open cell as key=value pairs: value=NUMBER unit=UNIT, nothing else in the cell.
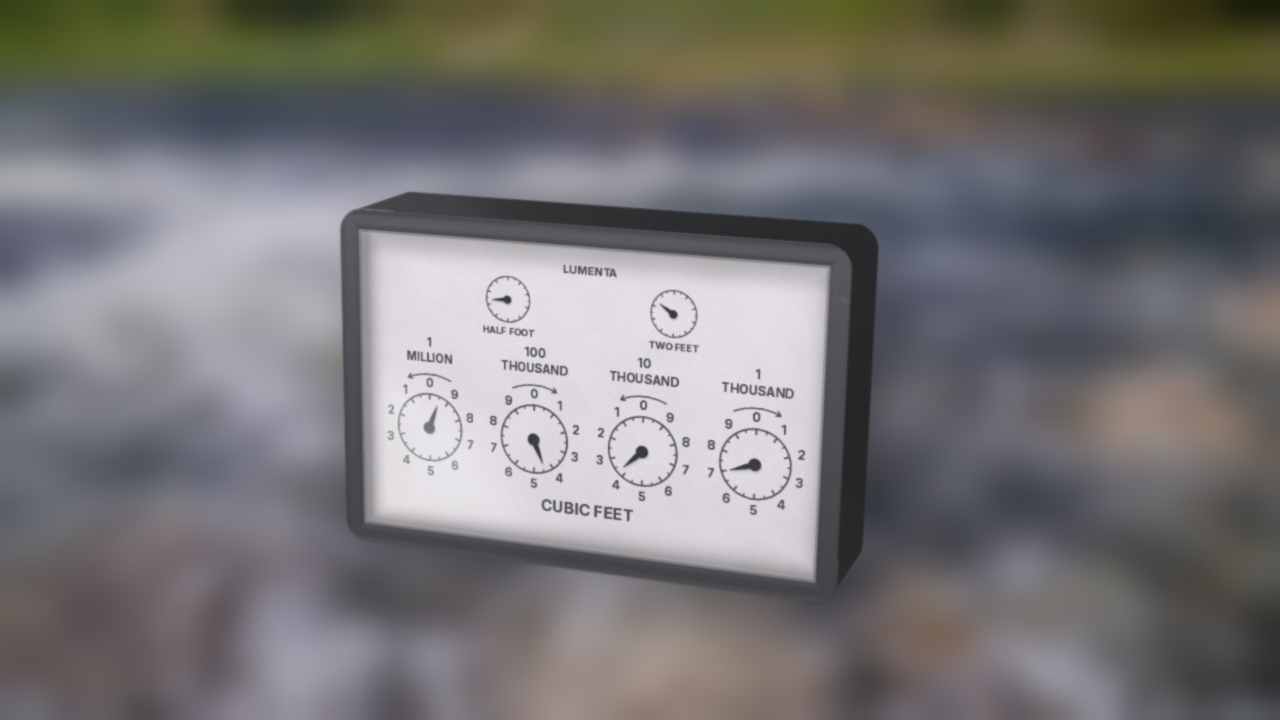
value=943700 unit=ft³
